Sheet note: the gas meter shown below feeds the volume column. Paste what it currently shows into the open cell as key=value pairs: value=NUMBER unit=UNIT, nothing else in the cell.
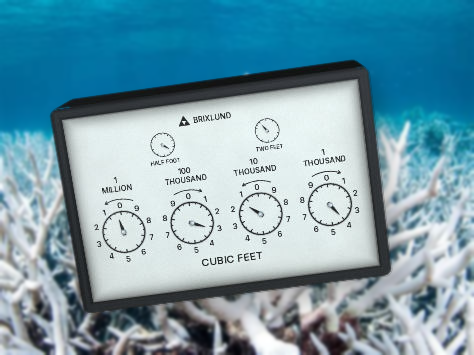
value=31400 unit=ft³
